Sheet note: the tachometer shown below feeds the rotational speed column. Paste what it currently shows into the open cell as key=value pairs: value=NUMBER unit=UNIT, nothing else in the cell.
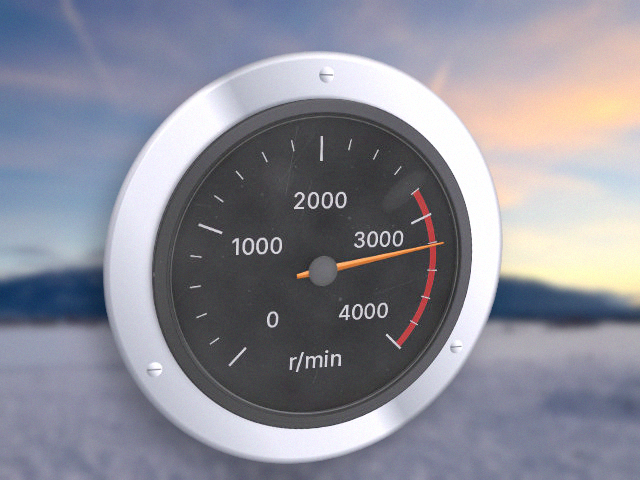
value=3200 unit=rpm
